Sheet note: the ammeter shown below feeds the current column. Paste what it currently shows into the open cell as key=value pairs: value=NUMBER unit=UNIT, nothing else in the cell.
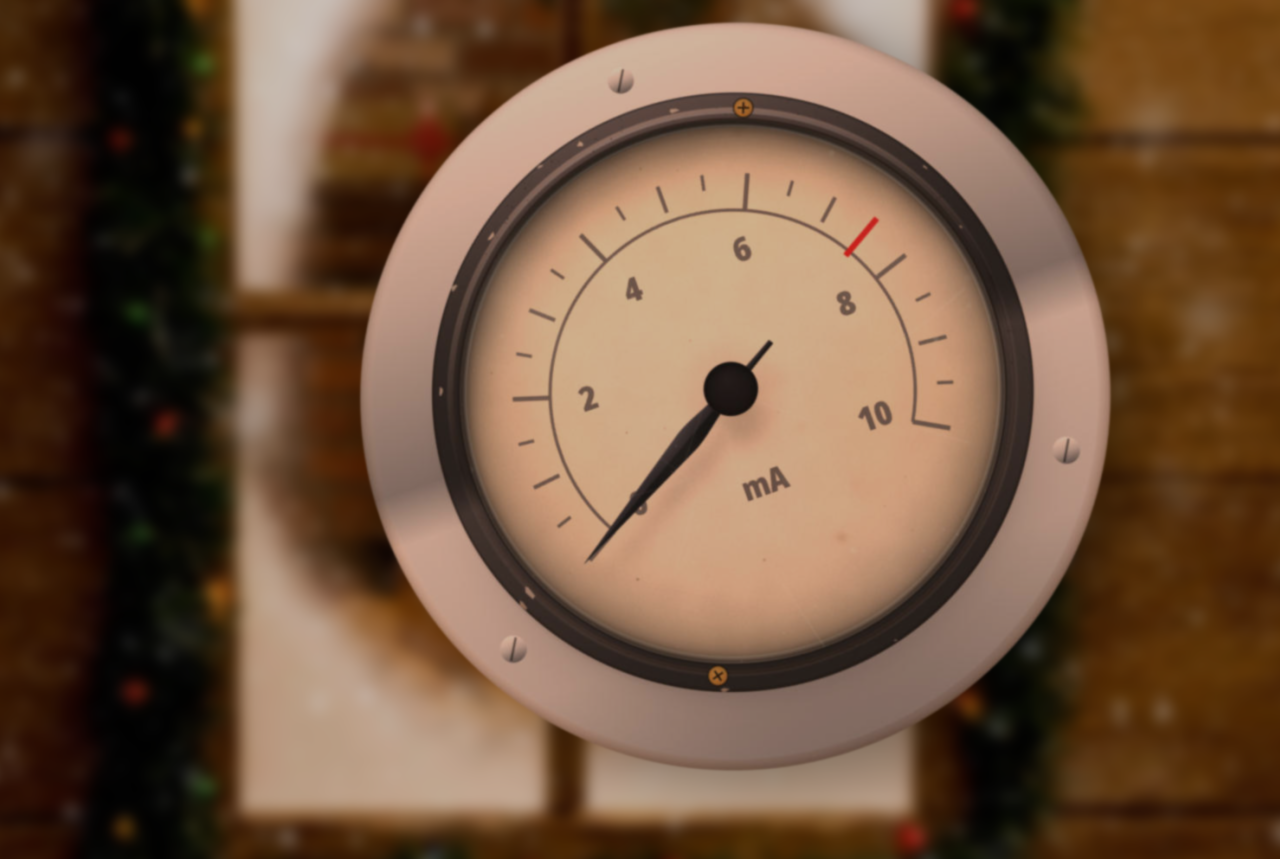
value=0 unit=mA
